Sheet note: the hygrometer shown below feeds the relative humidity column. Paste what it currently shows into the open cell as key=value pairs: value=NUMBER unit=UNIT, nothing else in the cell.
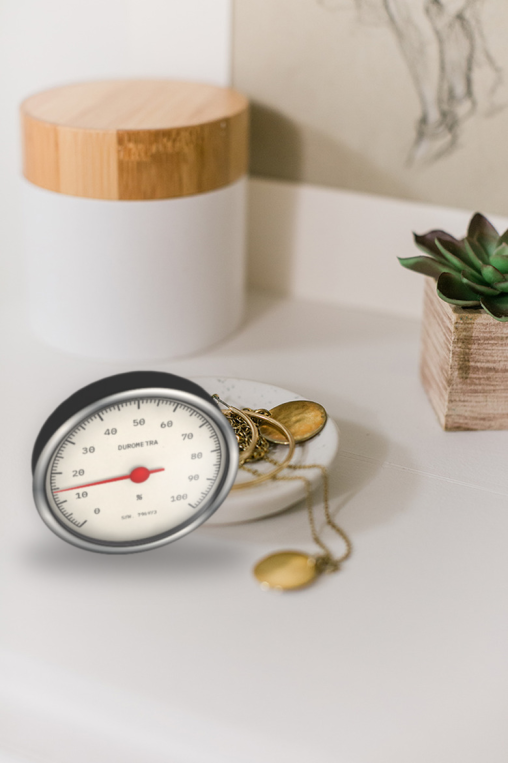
value=15 unit=%
